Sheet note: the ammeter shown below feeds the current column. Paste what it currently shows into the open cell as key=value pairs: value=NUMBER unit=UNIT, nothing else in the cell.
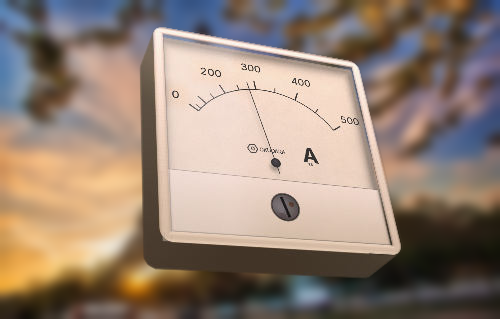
value=275 unit=A
